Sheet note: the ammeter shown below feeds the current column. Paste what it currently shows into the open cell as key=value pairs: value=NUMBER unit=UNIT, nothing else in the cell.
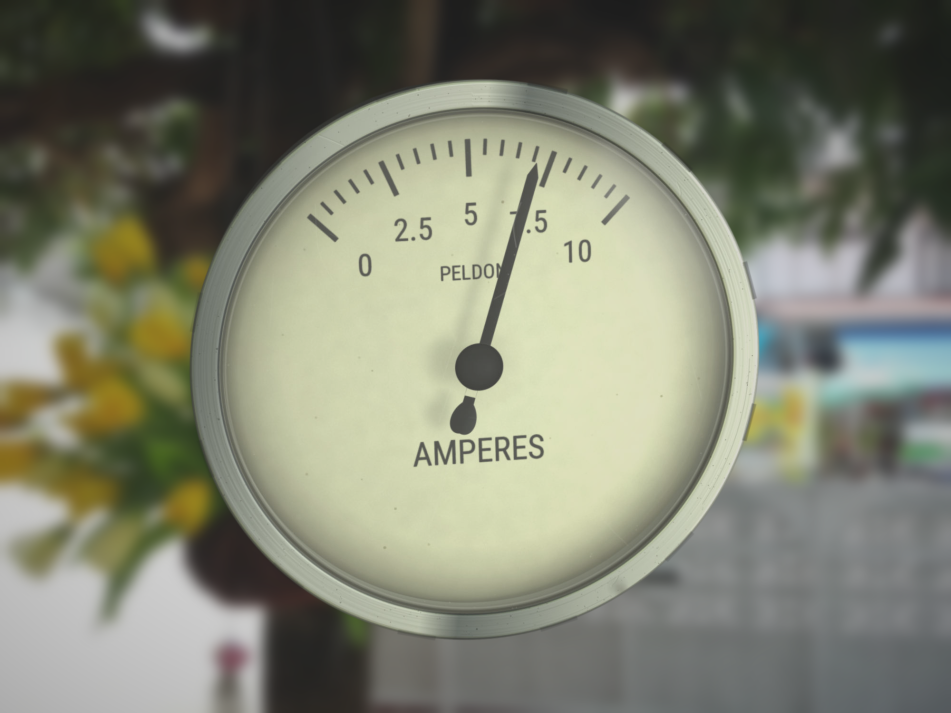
value=7 unit=A
